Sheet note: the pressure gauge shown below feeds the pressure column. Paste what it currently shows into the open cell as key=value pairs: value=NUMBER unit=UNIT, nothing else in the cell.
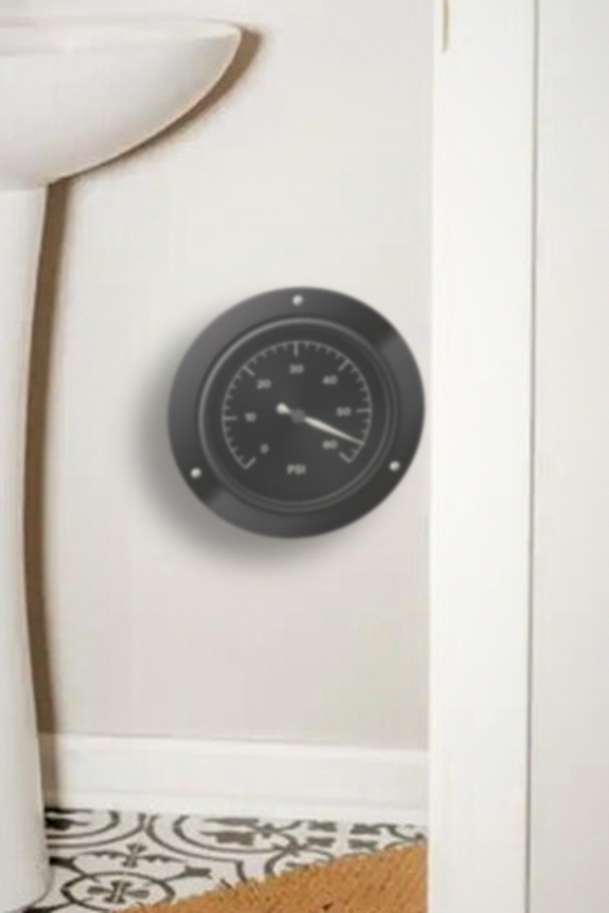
value=56 unit=psi
